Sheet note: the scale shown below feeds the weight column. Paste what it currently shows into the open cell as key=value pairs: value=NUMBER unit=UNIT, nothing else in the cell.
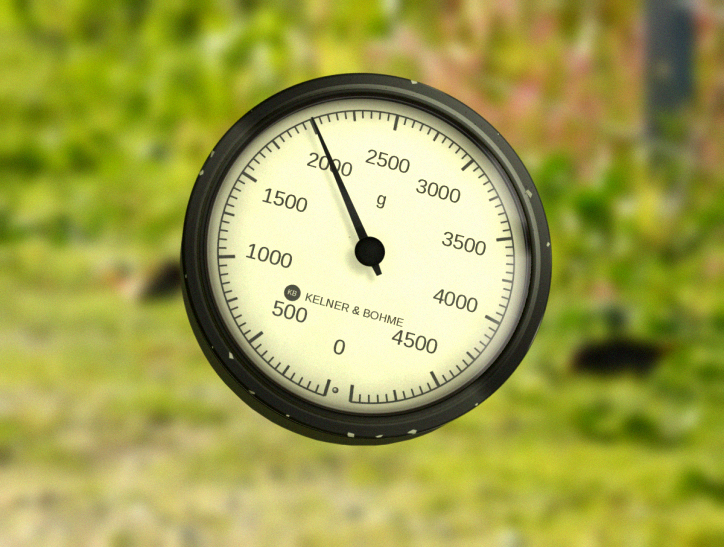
value=2000 unit=g
